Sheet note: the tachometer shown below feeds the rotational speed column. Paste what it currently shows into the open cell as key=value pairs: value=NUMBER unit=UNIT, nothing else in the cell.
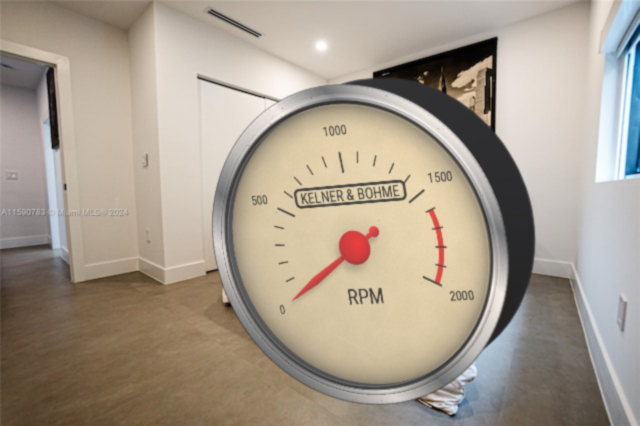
value=0 unit=rpm
